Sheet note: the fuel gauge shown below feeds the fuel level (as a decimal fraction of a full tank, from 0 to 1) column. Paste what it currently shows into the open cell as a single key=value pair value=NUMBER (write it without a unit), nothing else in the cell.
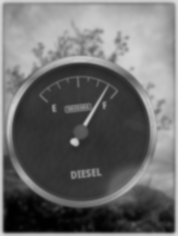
value=0.875
